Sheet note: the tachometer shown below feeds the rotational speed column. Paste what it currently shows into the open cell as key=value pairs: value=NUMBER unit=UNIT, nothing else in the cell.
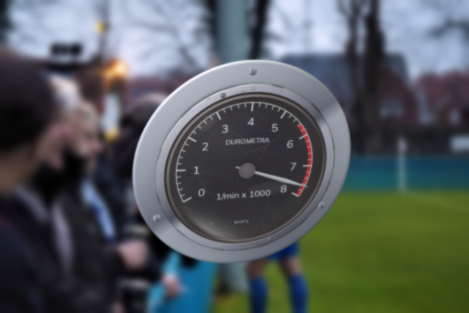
value=7600 unit=rpm
